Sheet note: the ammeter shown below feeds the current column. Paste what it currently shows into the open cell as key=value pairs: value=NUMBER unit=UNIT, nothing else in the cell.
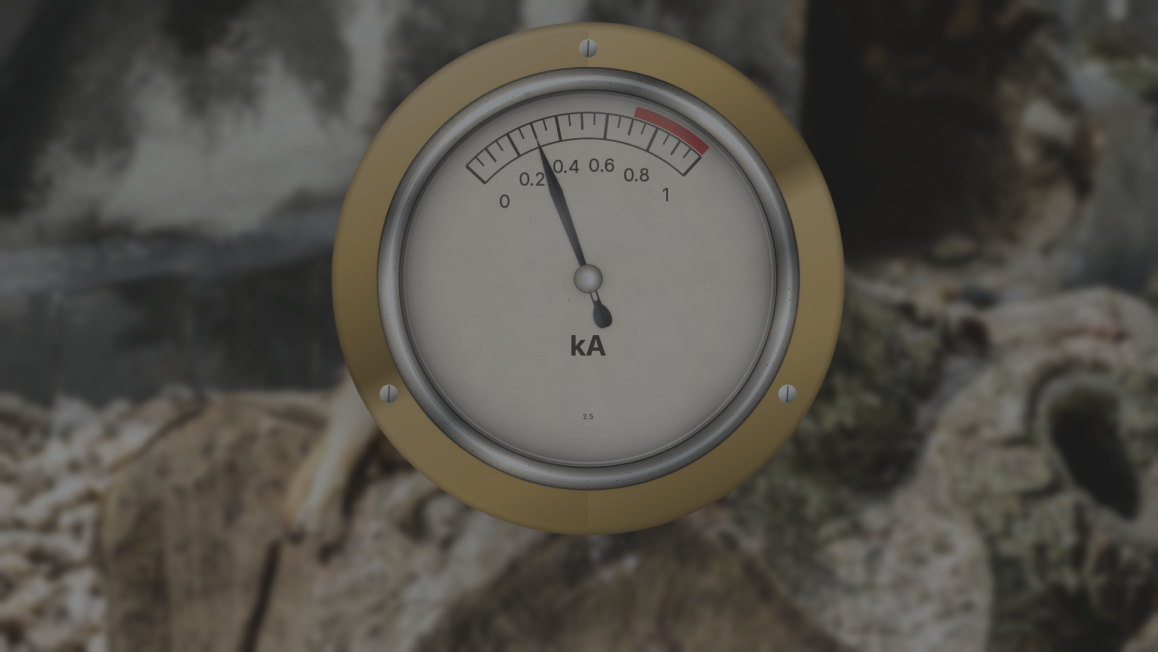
value=0.3 unit=kA
